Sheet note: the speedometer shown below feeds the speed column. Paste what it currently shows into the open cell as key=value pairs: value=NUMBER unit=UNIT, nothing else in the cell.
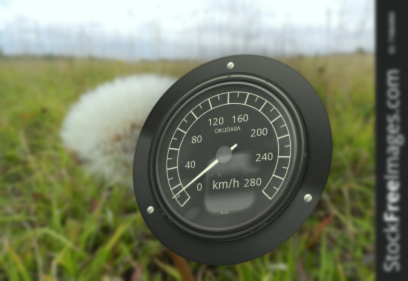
value=10 unit=km/h
